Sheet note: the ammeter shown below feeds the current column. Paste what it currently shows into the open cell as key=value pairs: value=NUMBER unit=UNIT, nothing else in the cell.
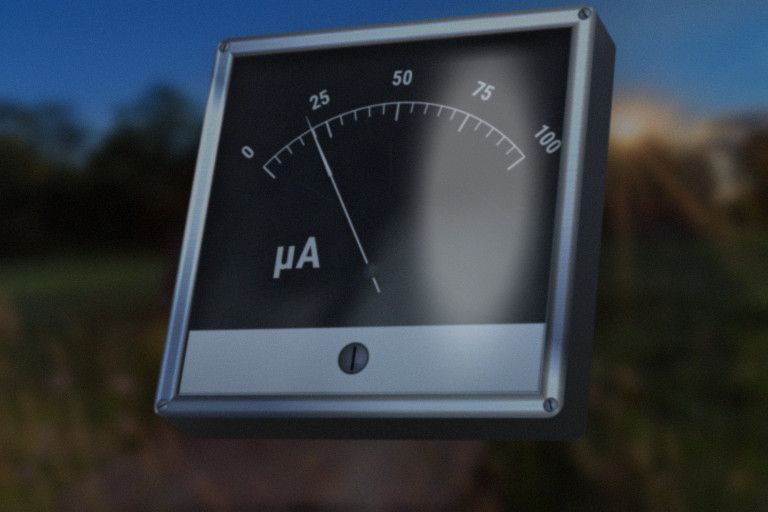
value=20 unit=µA
